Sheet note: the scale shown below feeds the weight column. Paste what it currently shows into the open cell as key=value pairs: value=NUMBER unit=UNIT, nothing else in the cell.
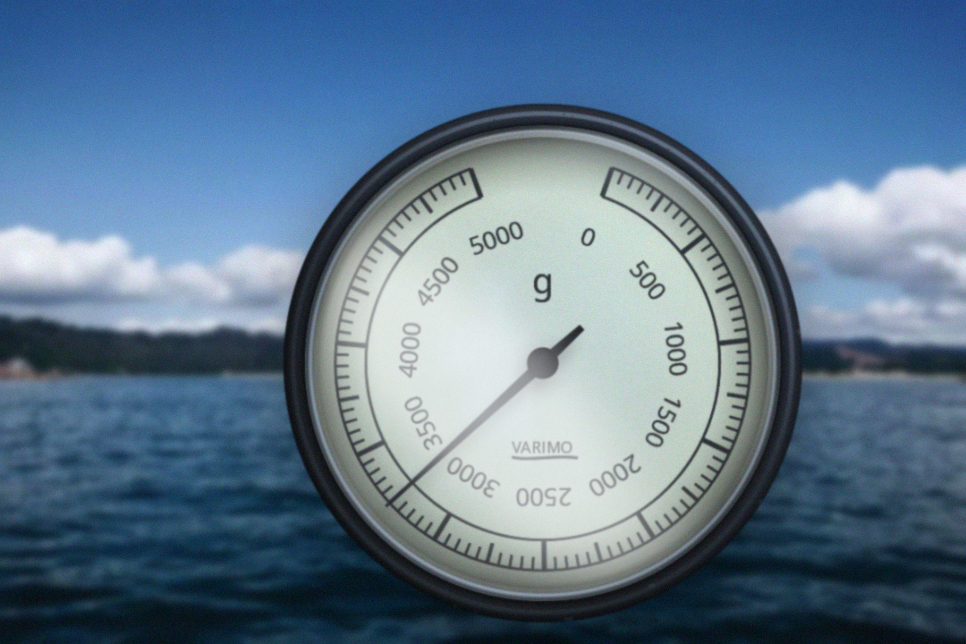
value=3250 unit=g
